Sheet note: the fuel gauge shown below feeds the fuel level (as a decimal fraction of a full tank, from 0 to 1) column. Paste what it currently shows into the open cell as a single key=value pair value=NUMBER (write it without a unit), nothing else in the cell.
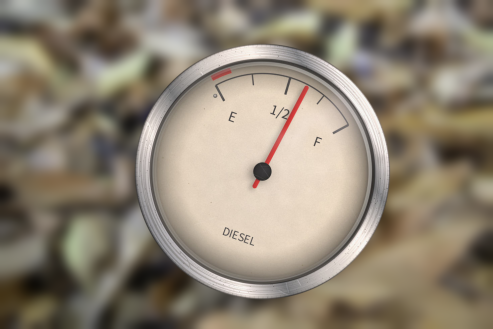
value=0.625
